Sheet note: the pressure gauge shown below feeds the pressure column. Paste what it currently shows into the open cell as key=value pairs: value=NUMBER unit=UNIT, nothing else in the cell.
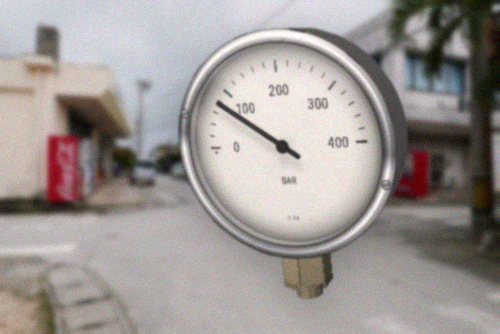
value=80 unit=bar
